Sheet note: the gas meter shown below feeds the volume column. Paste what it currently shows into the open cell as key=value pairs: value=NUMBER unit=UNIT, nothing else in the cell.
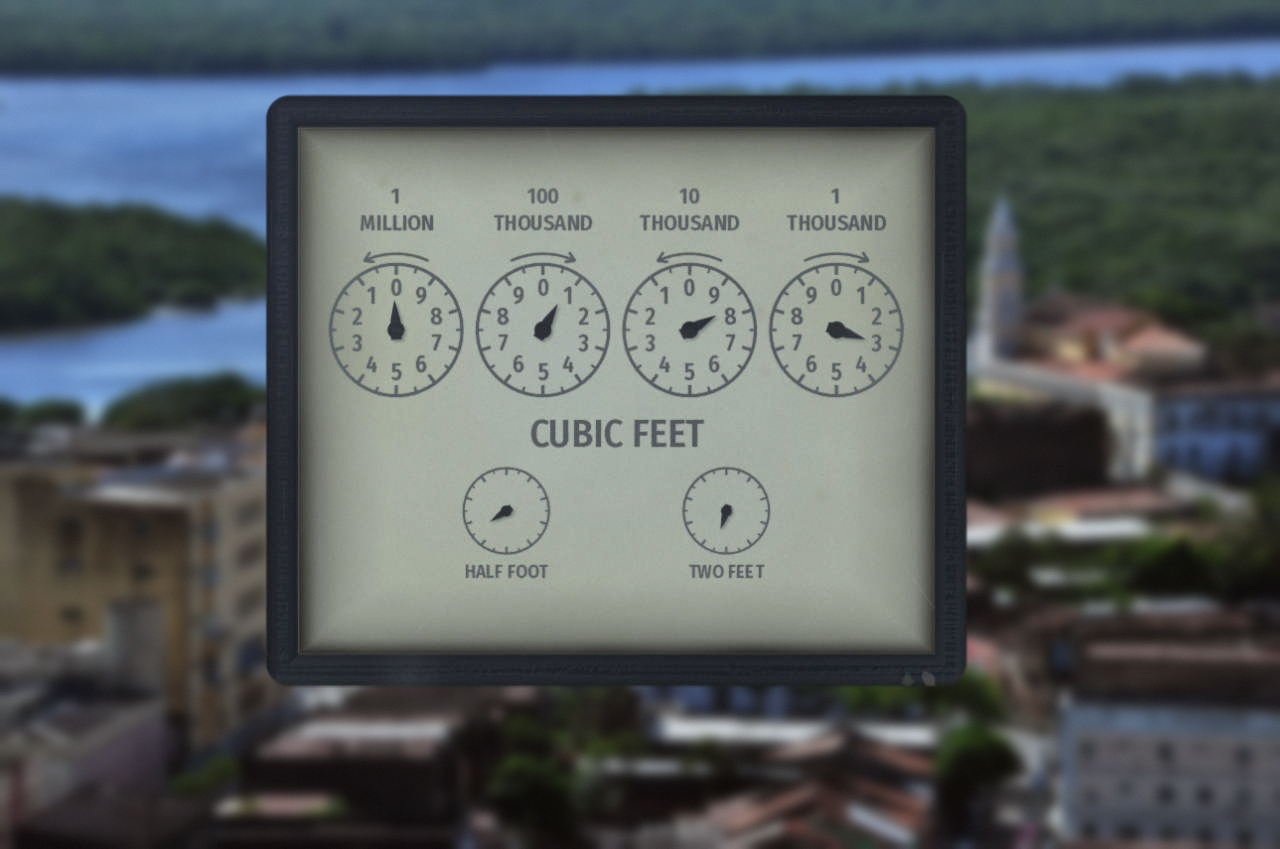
value=8300 unit=ft³
